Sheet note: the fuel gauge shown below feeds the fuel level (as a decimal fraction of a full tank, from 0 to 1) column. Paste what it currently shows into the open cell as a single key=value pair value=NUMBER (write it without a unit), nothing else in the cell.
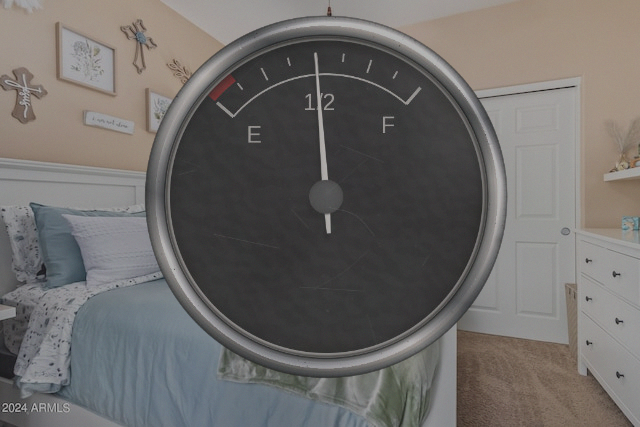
value=0.5
